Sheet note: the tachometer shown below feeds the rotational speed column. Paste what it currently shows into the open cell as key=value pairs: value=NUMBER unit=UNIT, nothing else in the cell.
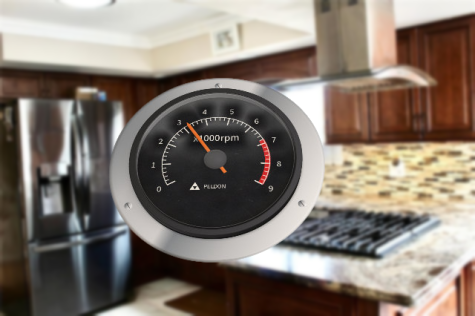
value=3200 unit=rpm
